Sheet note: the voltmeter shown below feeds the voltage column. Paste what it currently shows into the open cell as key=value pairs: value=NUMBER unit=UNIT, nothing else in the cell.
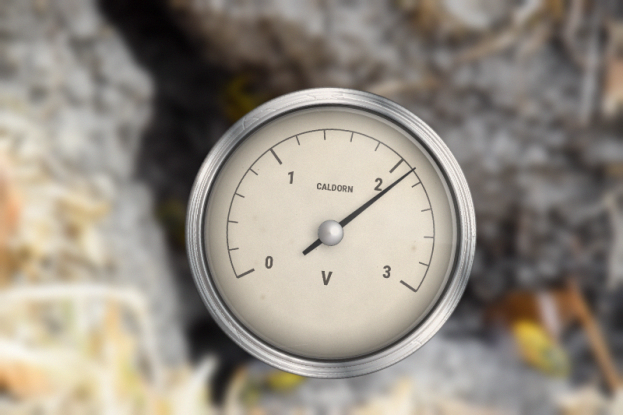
value=2.1 unit=V
